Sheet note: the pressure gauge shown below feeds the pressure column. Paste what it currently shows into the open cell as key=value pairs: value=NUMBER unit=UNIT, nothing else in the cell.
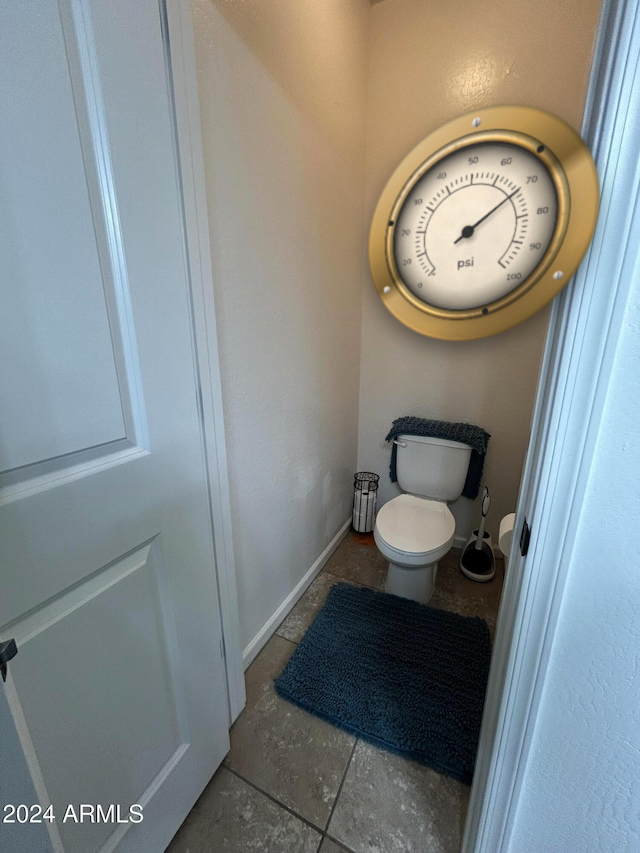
value=70 unit=psi
